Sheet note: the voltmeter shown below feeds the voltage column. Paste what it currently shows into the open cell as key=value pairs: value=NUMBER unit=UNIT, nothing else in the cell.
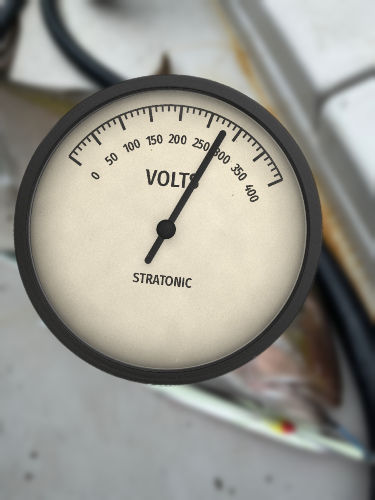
value=280 unit=V
